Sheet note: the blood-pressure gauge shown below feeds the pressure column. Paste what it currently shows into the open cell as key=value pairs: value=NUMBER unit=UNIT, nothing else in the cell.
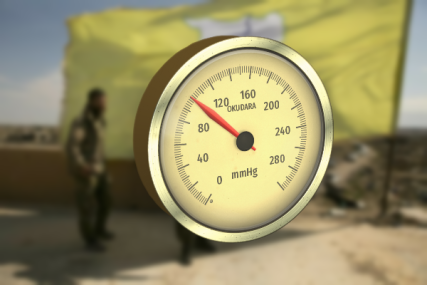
value=100 unit=mmHg
